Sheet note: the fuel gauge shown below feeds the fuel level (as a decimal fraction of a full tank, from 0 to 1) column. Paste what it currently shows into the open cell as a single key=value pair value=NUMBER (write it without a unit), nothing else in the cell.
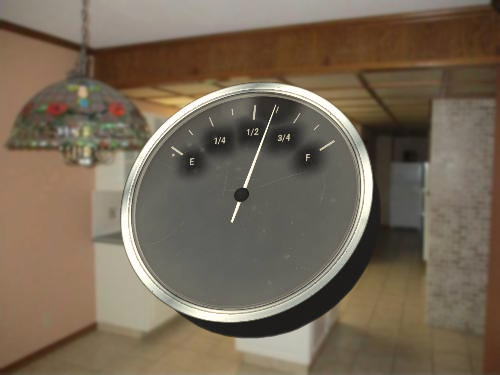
value=0.625
